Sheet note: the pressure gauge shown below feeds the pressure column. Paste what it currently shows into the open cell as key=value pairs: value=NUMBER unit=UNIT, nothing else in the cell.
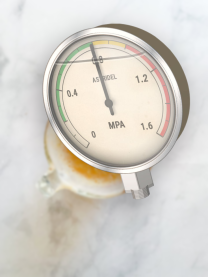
value=0.8 unit=MPa
